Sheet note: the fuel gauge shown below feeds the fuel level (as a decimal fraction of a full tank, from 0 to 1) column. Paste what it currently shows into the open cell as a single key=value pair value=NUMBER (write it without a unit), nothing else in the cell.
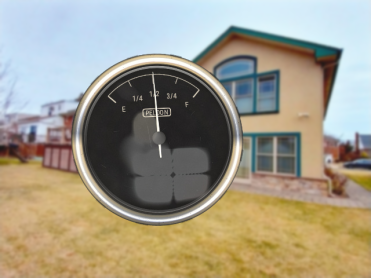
value=0.5
